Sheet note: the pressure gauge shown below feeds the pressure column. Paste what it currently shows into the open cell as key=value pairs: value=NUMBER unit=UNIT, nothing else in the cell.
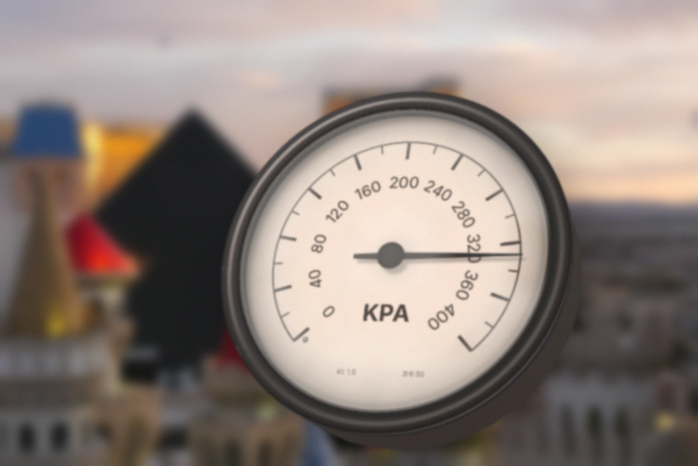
value=330 unit=kPa
